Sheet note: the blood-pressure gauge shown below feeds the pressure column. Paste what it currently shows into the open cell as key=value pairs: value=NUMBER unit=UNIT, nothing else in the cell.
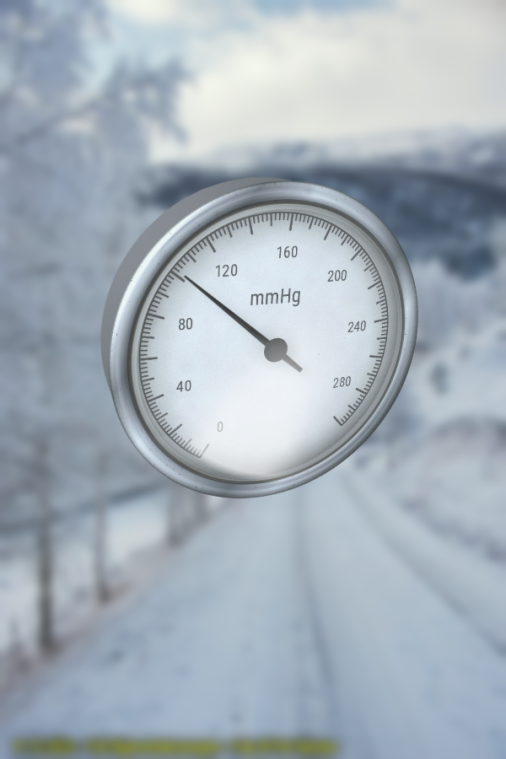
value=102 unit=mmHg
